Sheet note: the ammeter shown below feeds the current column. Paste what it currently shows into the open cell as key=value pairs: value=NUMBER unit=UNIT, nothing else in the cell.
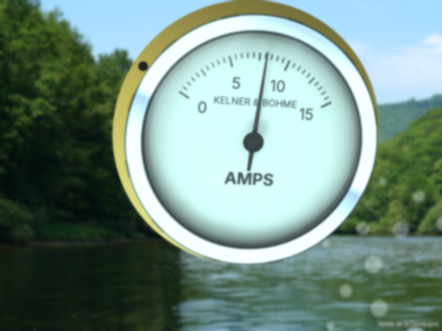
value=8 unit=A
